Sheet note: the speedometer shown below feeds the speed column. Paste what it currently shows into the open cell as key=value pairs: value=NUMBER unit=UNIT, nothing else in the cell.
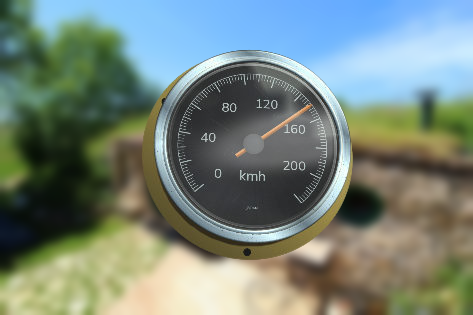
value=150 unit=km/h
